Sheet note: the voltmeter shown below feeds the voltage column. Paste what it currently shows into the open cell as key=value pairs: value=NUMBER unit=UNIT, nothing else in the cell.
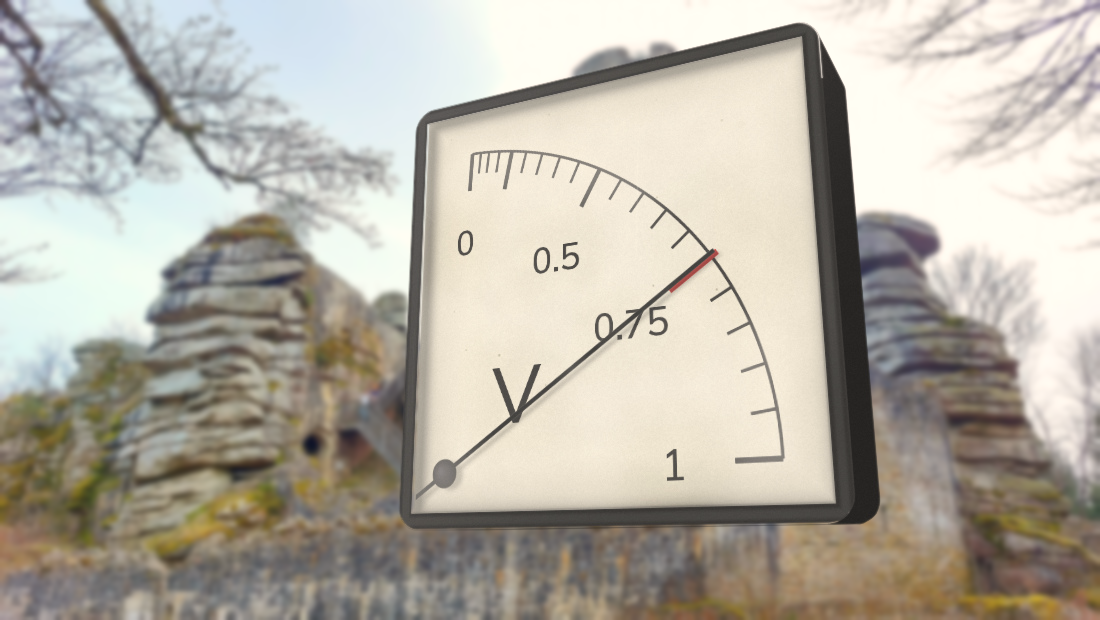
value=0.75 unit=V
